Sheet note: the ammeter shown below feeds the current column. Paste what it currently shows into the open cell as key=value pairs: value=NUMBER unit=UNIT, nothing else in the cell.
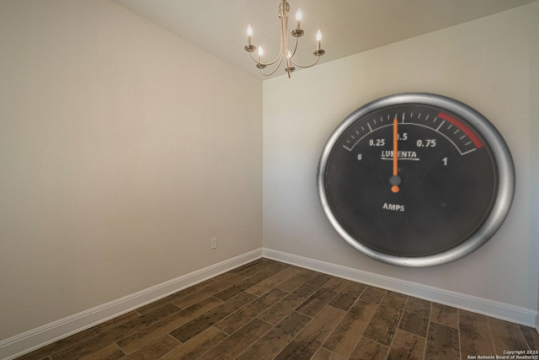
value=0.45 unit=A
